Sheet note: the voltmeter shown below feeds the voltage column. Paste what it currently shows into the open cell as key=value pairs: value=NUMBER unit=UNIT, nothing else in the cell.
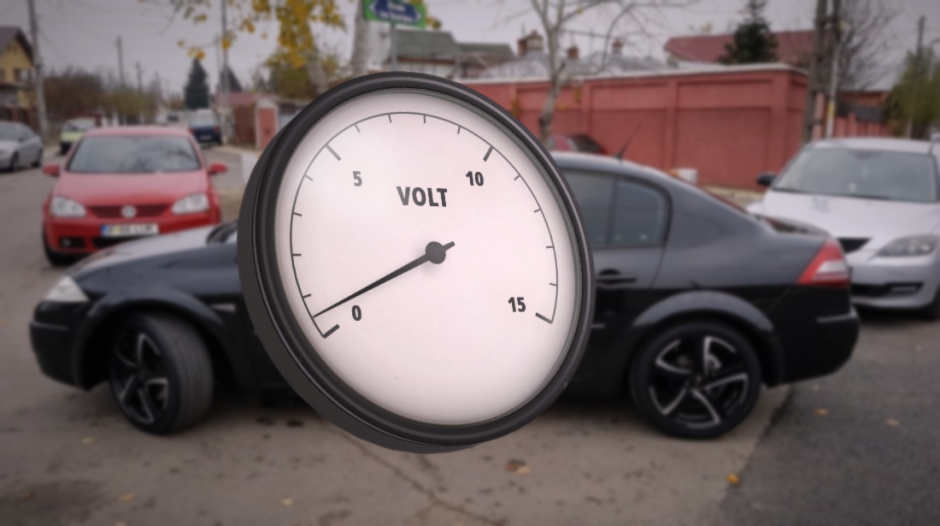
value=0.5 unit=V
